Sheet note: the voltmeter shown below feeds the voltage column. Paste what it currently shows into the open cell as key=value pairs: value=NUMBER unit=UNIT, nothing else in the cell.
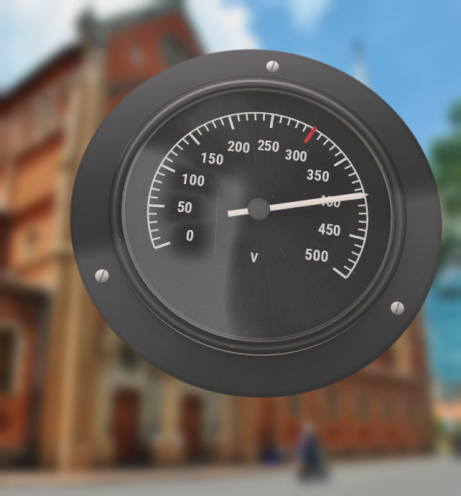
value=400 unit=V
